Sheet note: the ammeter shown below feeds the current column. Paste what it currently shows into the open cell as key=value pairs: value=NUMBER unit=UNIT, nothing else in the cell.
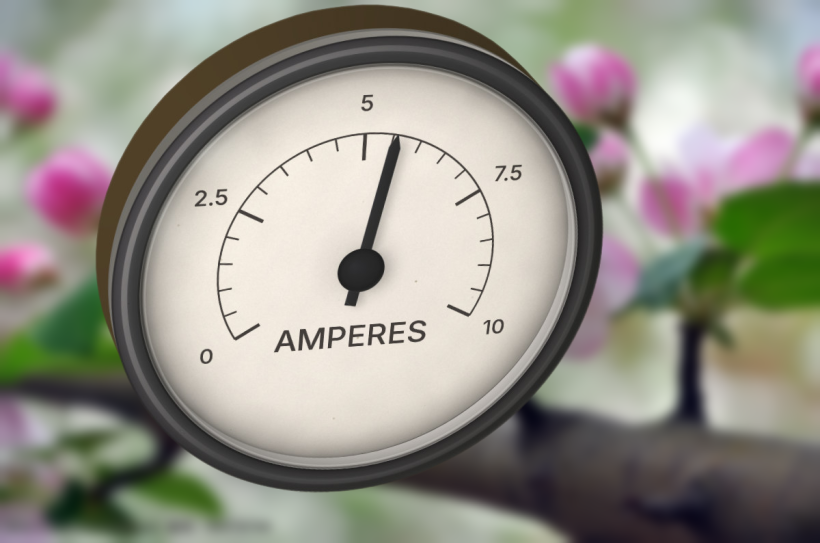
value=5.5 unit=A
